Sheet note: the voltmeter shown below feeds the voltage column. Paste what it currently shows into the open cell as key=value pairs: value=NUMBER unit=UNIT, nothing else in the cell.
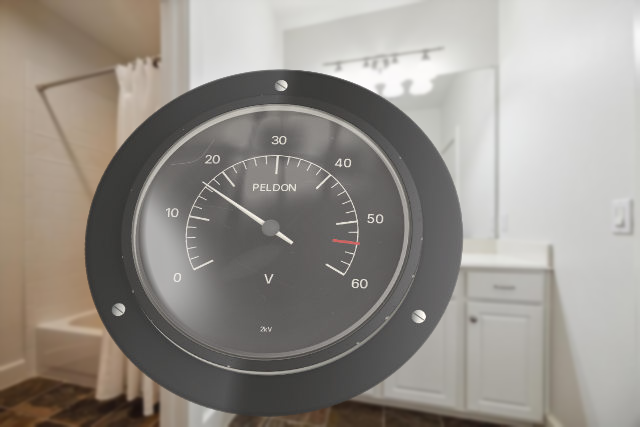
value=16 unit=V
